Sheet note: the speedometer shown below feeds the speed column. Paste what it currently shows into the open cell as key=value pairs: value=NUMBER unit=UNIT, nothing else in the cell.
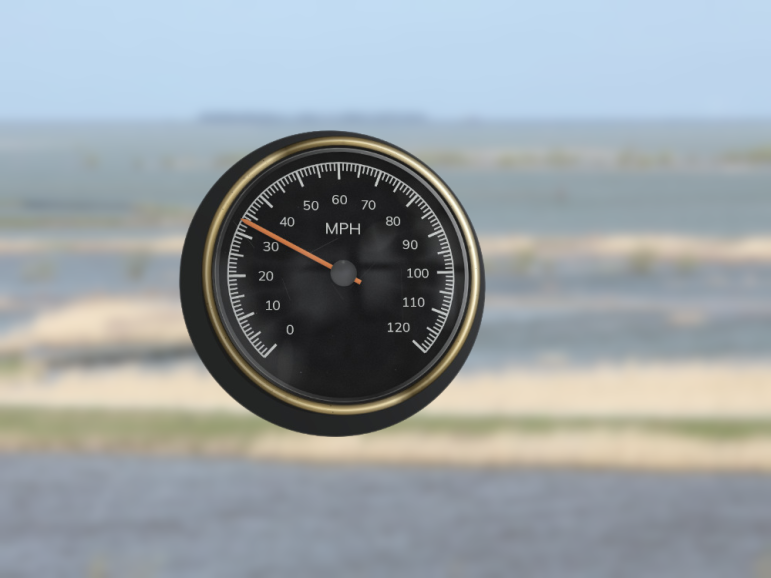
value=33 unit=mph
